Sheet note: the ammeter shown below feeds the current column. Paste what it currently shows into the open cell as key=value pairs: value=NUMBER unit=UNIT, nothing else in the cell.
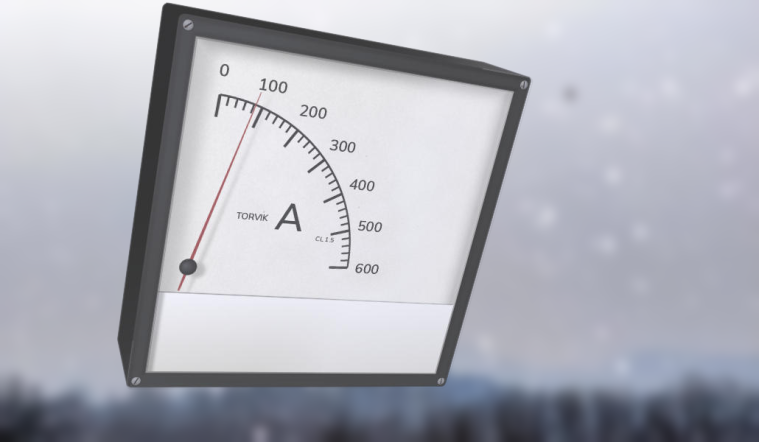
value=80 unit=A
